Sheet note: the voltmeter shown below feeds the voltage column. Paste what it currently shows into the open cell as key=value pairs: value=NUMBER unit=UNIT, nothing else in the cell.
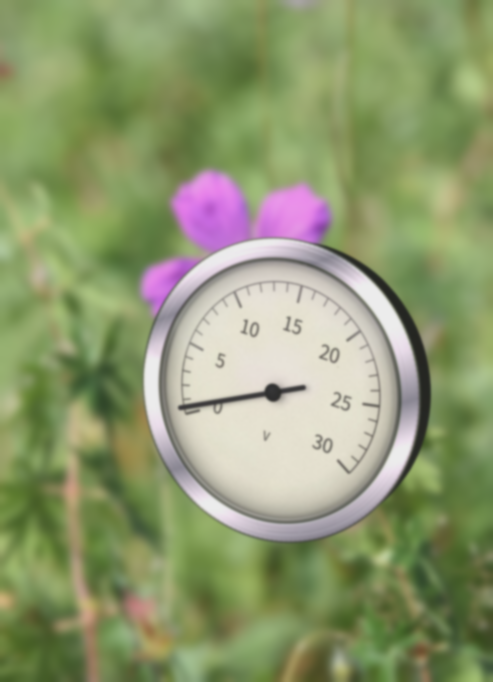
value=0.5 unit=V
